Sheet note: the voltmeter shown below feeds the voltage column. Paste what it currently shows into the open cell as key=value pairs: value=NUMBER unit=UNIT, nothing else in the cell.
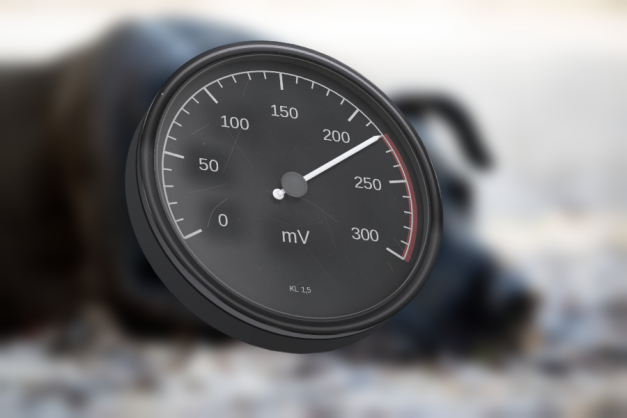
value=220 unit=mV
